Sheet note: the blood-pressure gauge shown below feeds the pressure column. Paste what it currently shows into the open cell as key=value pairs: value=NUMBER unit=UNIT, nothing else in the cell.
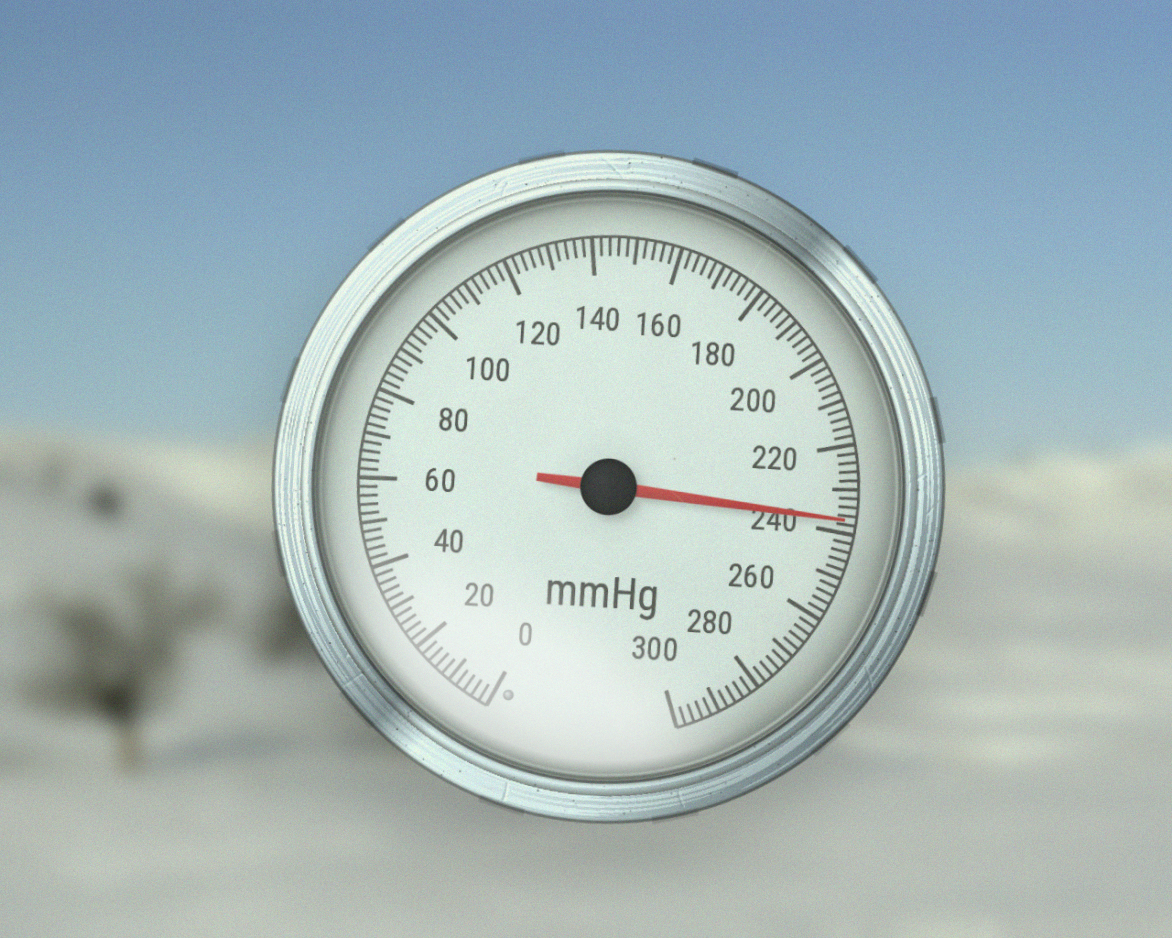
value=237 unit=mmHg
